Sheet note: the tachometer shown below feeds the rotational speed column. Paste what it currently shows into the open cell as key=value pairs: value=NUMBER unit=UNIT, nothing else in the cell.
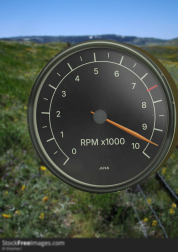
value=9500 unit=rpm
